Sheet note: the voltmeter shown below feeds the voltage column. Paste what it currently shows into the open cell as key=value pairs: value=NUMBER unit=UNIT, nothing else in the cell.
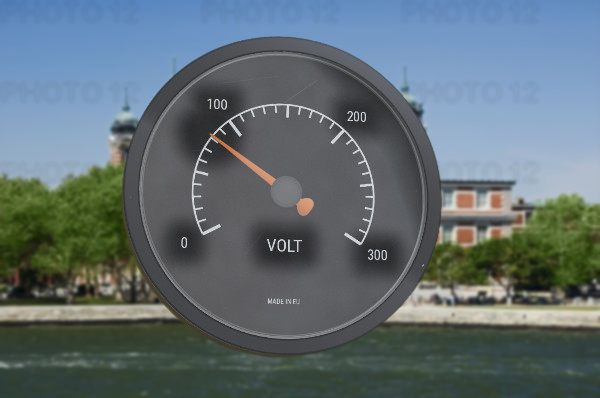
value=80 unit=V
